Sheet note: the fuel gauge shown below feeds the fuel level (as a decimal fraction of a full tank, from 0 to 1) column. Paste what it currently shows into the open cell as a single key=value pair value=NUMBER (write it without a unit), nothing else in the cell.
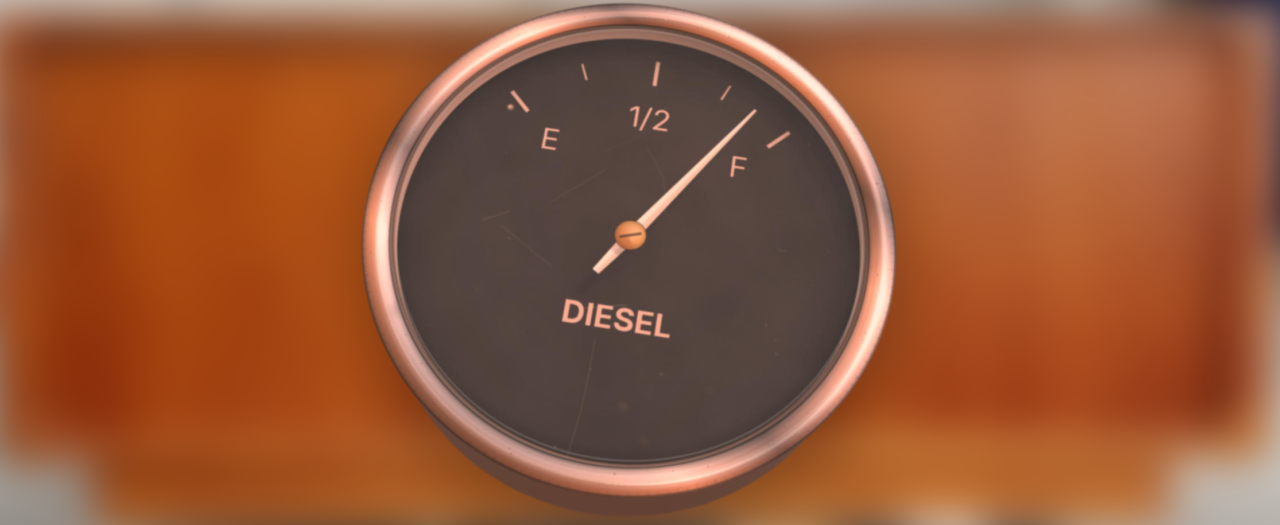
value=0.875
